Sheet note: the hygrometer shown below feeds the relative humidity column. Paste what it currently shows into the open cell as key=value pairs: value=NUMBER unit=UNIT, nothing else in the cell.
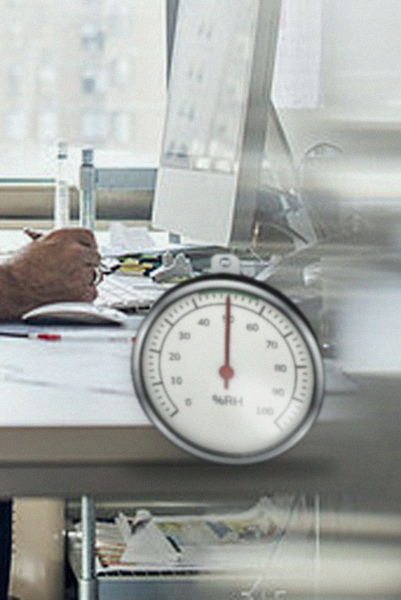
value=50 unit=%
